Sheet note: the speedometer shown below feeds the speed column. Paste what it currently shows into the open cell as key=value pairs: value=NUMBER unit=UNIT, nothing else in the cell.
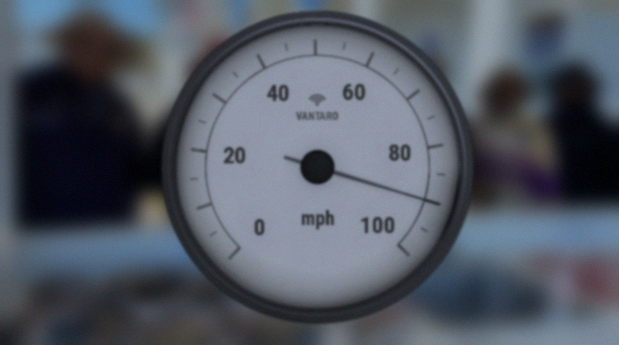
value=90 unit=mph
